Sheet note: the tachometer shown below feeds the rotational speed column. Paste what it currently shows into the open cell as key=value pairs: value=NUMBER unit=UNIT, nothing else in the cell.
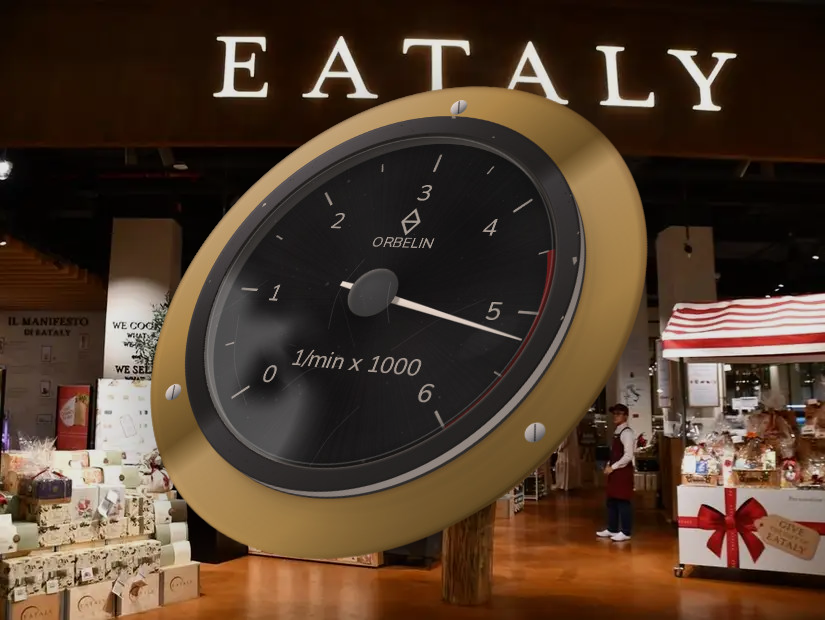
value=5250 unit=rpm
